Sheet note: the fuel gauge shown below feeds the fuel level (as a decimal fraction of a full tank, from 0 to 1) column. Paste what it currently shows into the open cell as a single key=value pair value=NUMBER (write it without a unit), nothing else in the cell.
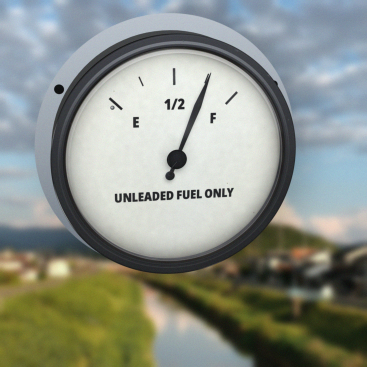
value=0.75
